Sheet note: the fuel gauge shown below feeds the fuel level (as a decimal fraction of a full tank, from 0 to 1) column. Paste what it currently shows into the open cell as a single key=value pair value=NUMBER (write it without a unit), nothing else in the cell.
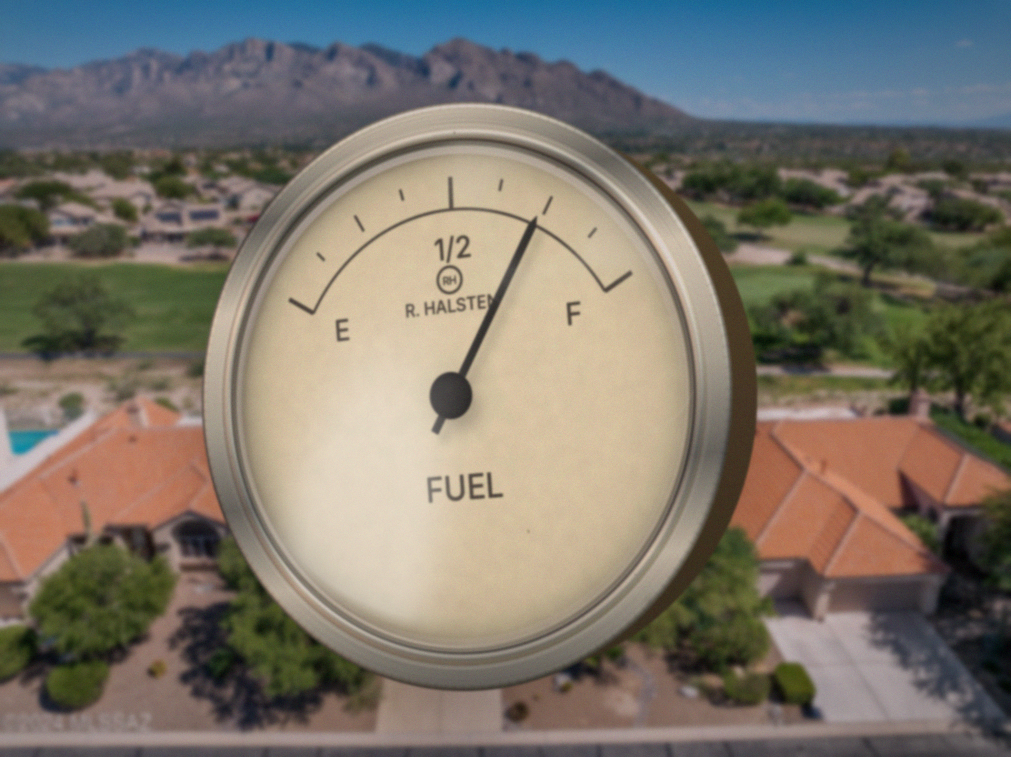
value=0.75
